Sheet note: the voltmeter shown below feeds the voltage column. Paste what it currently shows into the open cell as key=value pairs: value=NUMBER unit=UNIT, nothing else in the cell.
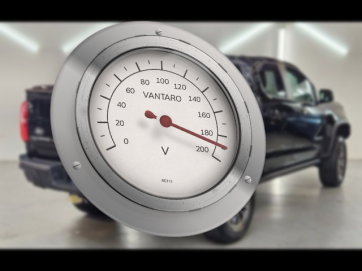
value=190 unit=V
